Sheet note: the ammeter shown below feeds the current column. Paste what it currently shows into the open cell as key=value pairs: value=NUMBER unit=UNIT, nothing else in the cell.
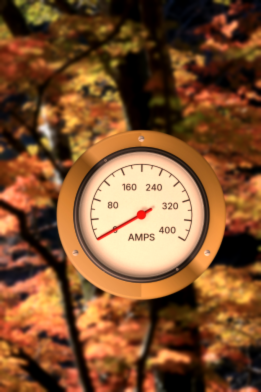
value=0 unit=A
